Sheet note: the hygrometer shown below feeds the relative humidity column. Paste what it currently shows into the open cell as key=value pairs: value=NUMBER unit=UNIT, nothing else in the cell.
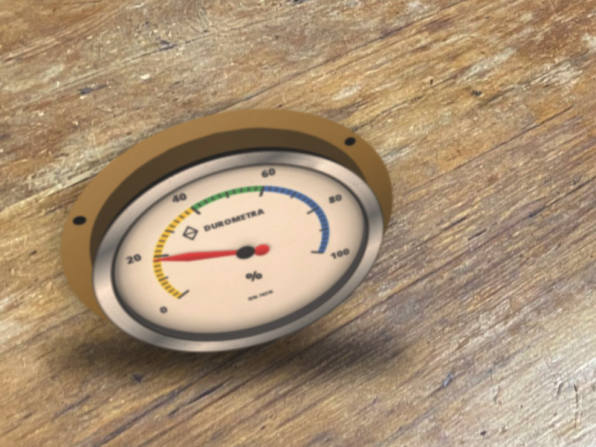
value=20 unit=%
